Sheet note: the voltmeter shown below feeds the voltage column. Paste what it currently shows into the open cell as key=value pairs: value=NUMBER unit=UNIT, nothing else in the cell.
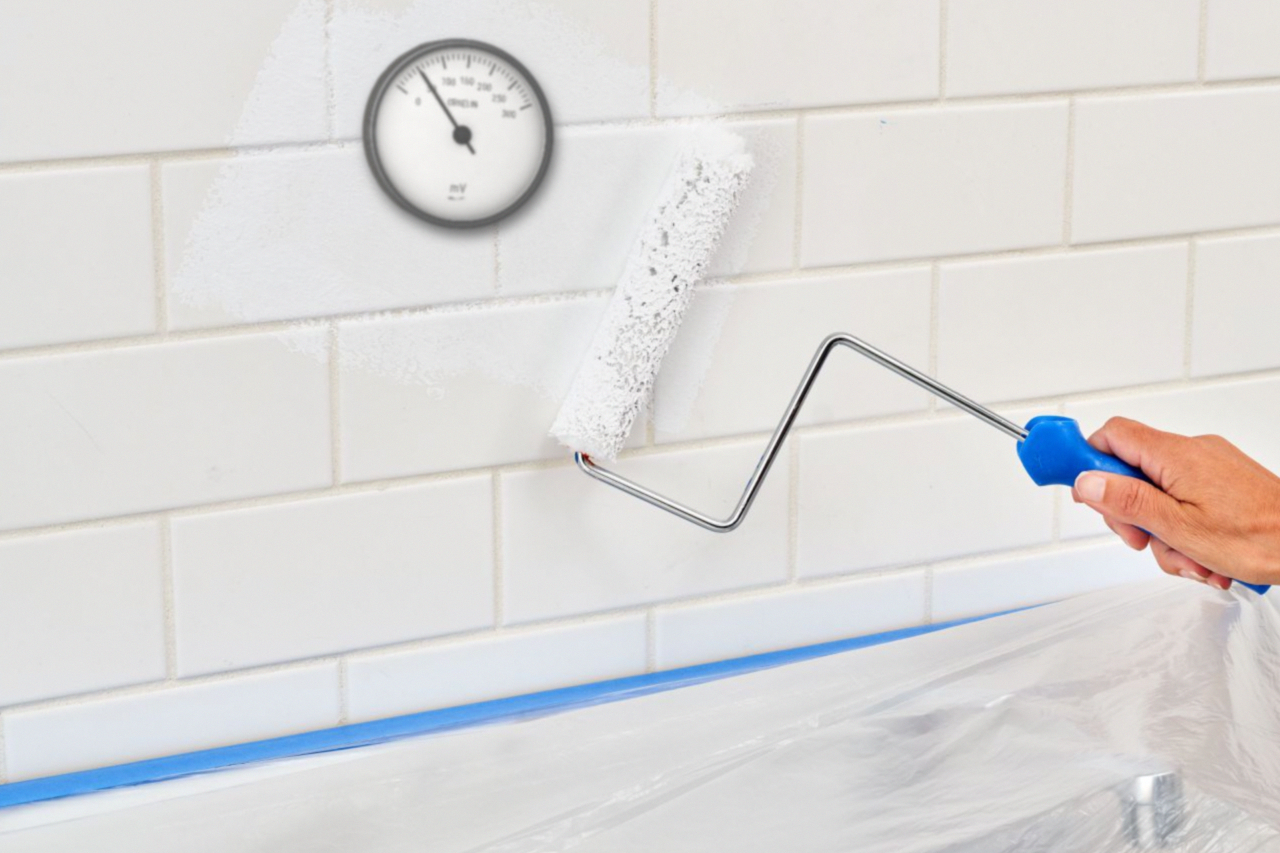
value=50 unit=mV
